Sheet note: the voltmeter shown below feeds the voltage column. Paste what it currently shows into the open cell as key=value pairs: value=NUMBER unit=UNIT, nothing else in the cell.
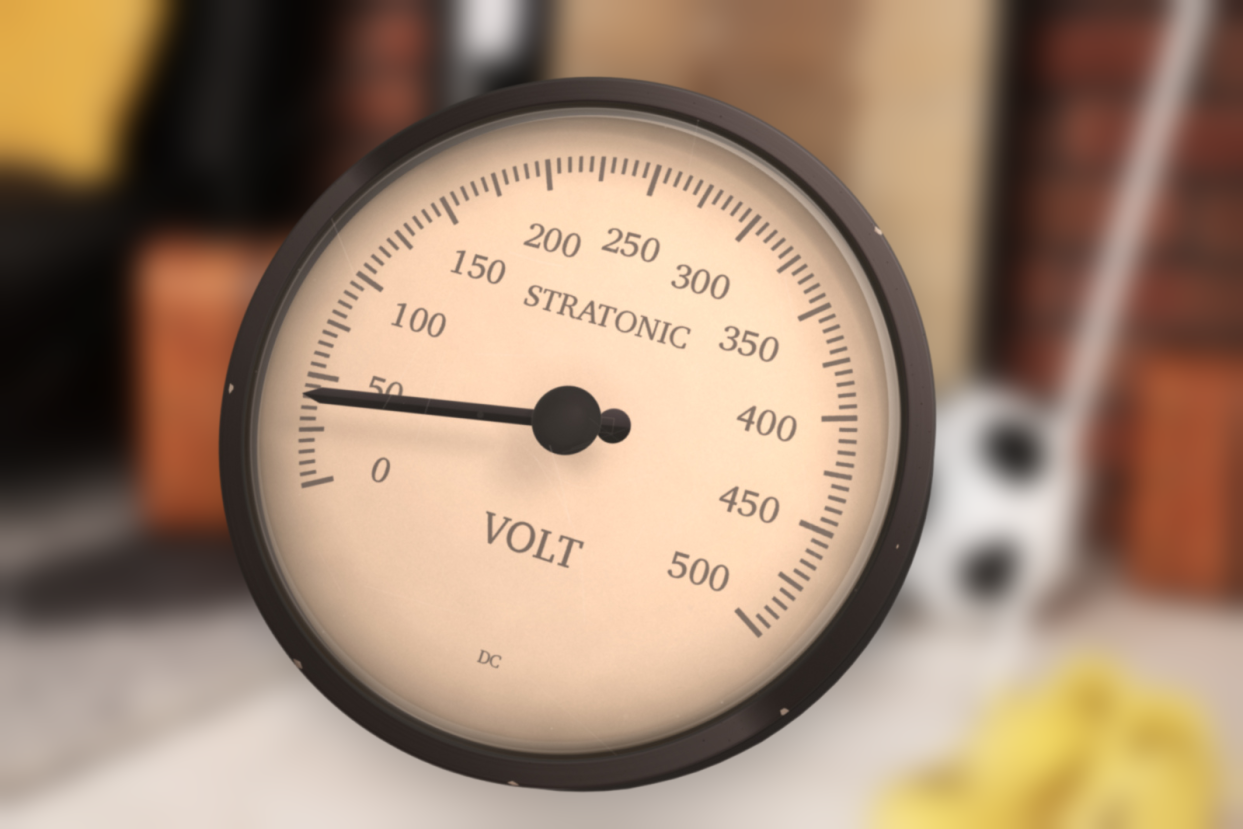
value=40 unit=V
